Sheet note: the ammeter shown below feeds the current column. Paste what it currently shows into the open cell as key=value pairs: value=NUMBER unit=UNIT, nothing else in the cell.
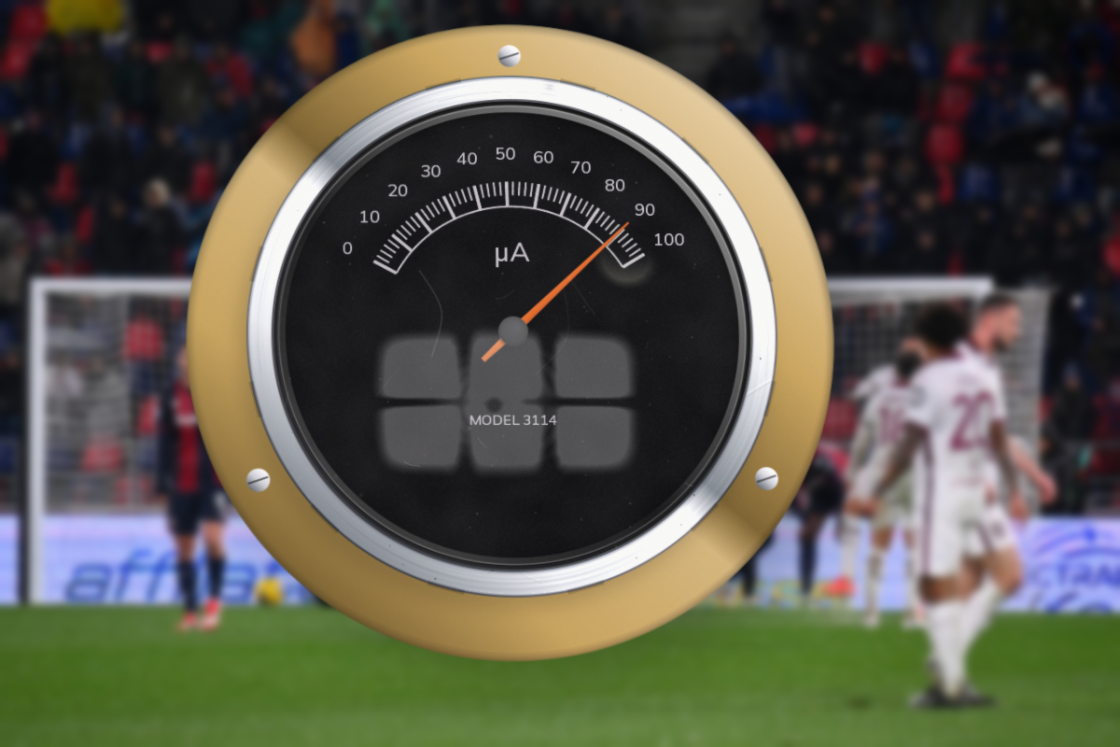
value=90 unit=µA
